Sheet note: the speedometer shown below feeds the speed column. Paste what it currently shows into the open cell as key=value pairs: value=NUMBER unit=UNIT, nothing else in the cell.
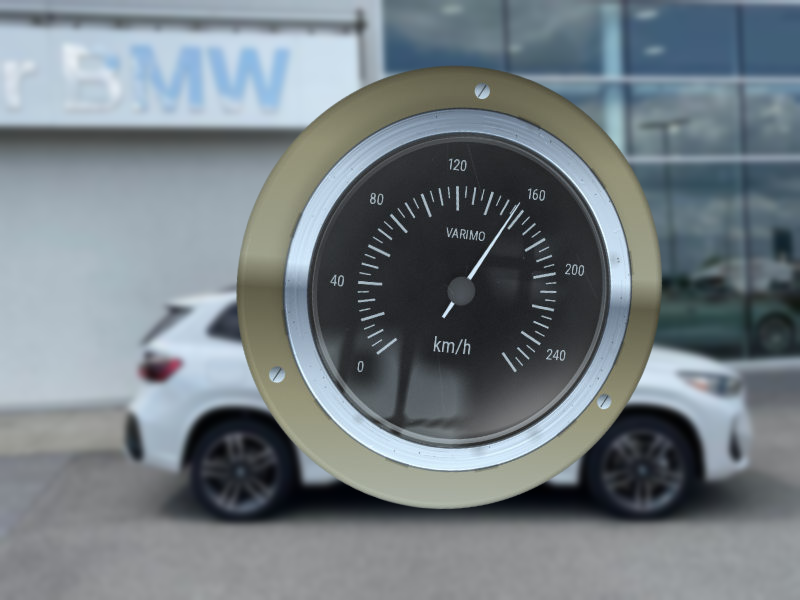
value=155 unit=km/h
